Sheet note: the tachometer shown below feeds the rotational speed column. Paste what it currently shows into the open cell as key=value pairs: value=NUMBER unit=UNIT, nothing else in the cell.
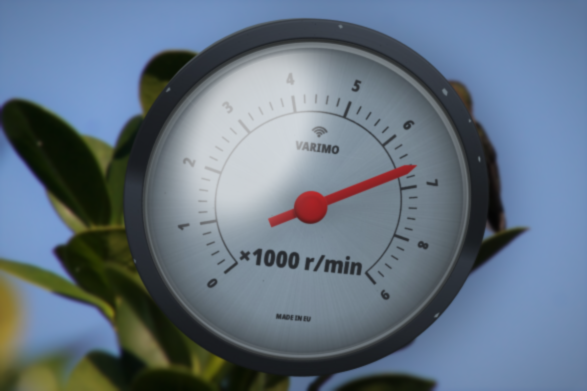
value=6600 unit=rpm
